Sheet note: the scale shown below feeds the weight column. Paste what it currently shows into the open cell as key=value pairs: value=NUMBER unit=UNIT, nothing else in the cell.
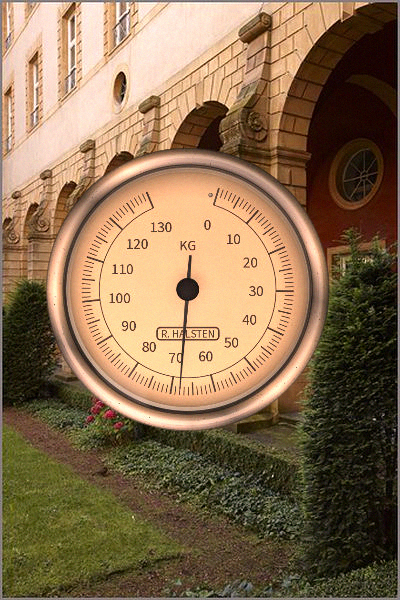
value=68 unit=kg
